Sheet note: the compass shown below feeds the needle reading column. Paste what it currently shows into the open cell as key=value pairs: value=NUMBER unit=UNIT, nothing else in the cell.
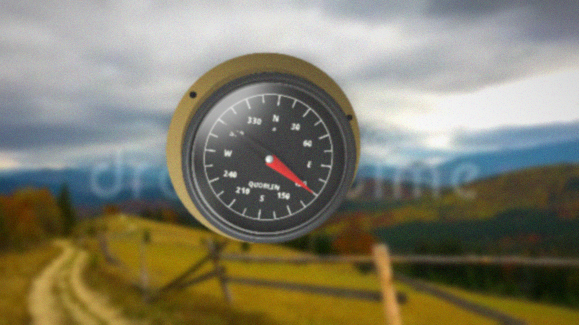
value=120 unit=°
